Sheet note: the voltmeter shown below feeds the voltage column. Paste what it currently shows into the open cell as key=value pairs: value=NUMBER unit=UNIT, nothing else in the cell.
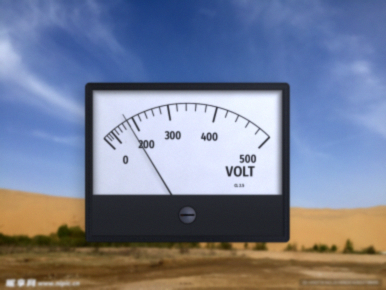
value=180 unit=V
